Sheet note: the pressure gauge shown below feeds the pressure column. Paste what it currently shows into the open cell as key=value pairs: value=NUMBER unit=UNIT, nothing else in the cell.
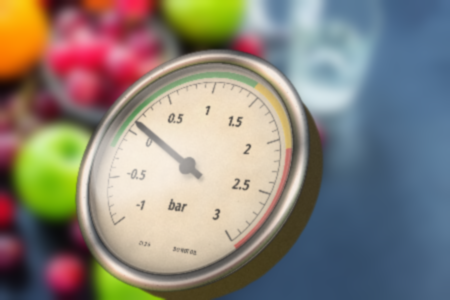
value=0.1 unit=bar
